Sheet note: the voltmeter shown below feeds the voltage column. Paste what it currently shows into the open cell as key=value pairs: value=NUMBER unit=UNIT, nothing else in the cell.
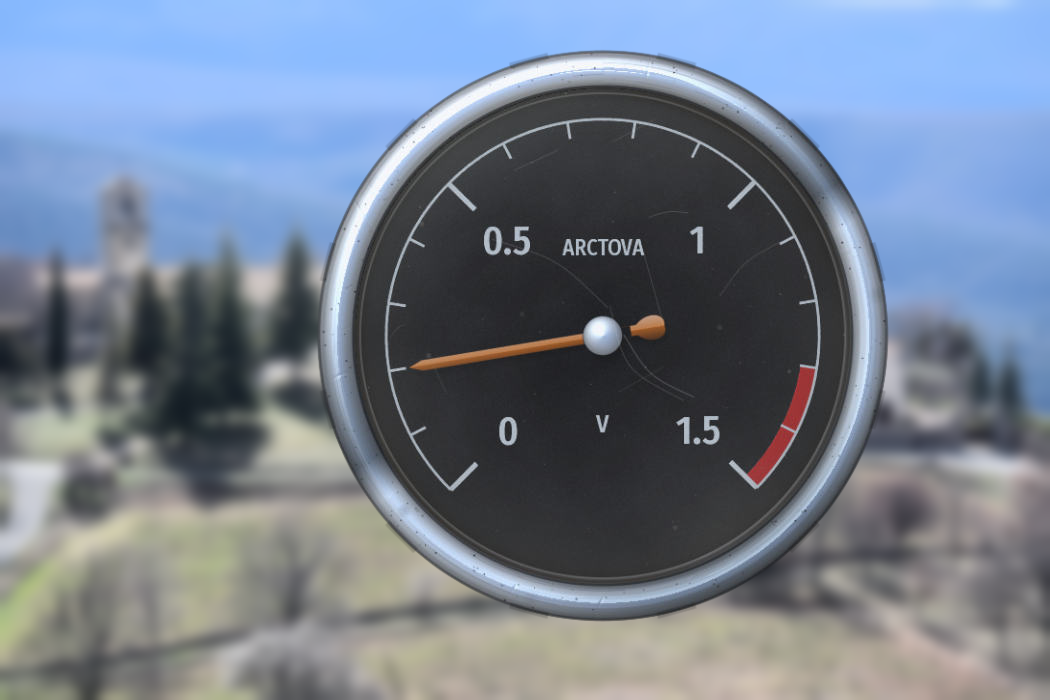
value=0.2 unit=V
